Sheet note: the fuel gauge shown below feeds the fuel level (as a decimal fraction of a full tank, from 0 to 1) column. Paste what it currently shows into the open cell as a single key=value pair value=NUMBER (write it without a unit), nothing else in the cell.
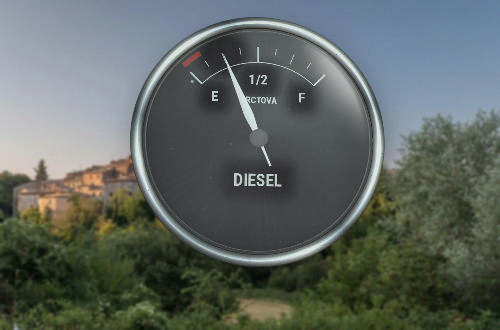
value=0.25
